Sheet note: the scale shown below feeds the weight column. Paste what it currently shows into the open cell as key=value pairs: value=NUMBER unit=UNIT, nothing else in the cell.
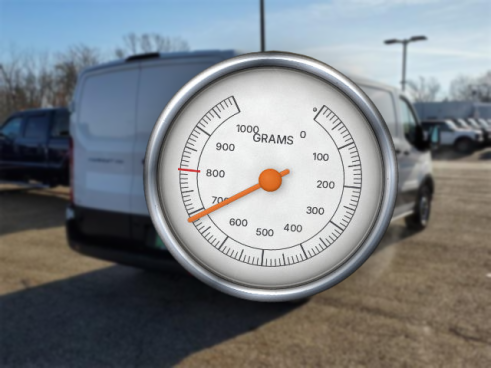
value=690 unit=g
